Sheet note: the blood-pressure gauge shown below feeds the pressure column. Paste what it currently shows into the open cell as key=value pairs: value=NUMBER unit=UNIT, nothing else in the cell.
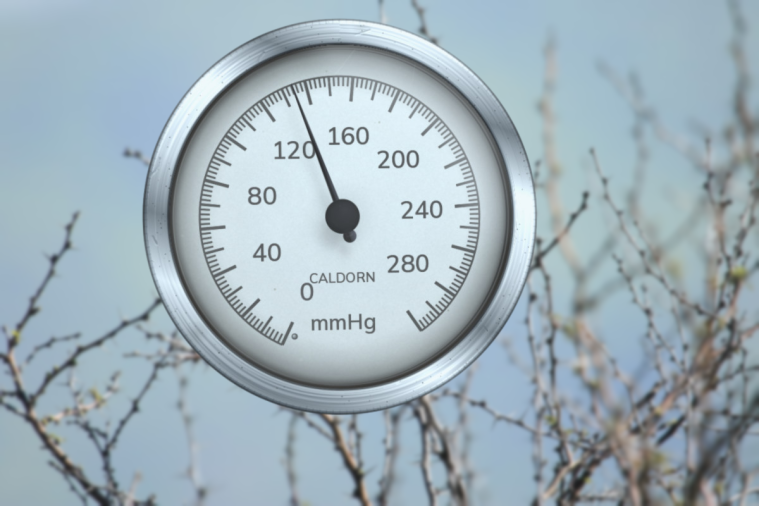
value=134 unit=mmHg
